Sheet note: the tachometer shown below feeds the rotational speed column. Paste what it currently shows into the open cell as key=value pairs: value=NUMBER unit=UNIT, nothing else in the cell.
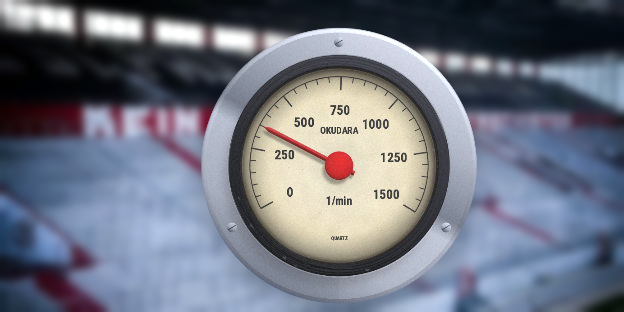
value=350 unit=rpm
